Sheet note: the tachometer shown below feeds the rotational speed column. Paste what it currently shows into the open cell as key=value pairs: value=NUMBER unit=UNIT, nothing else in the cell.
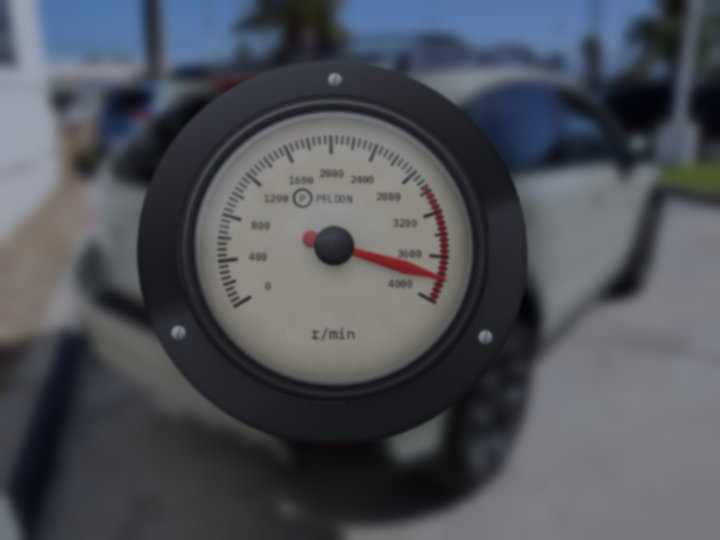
value=3800 unit=rpm
